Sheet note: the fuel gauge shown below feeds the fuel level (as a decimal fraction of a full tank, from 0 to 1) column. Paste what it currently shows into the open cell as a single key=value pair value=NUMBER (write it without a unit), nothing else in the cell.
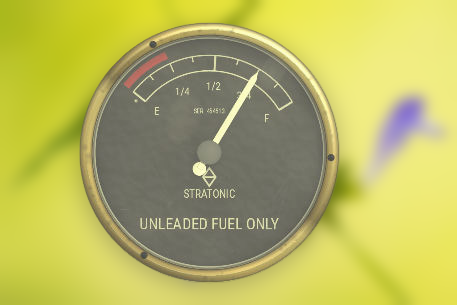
value=0.75
